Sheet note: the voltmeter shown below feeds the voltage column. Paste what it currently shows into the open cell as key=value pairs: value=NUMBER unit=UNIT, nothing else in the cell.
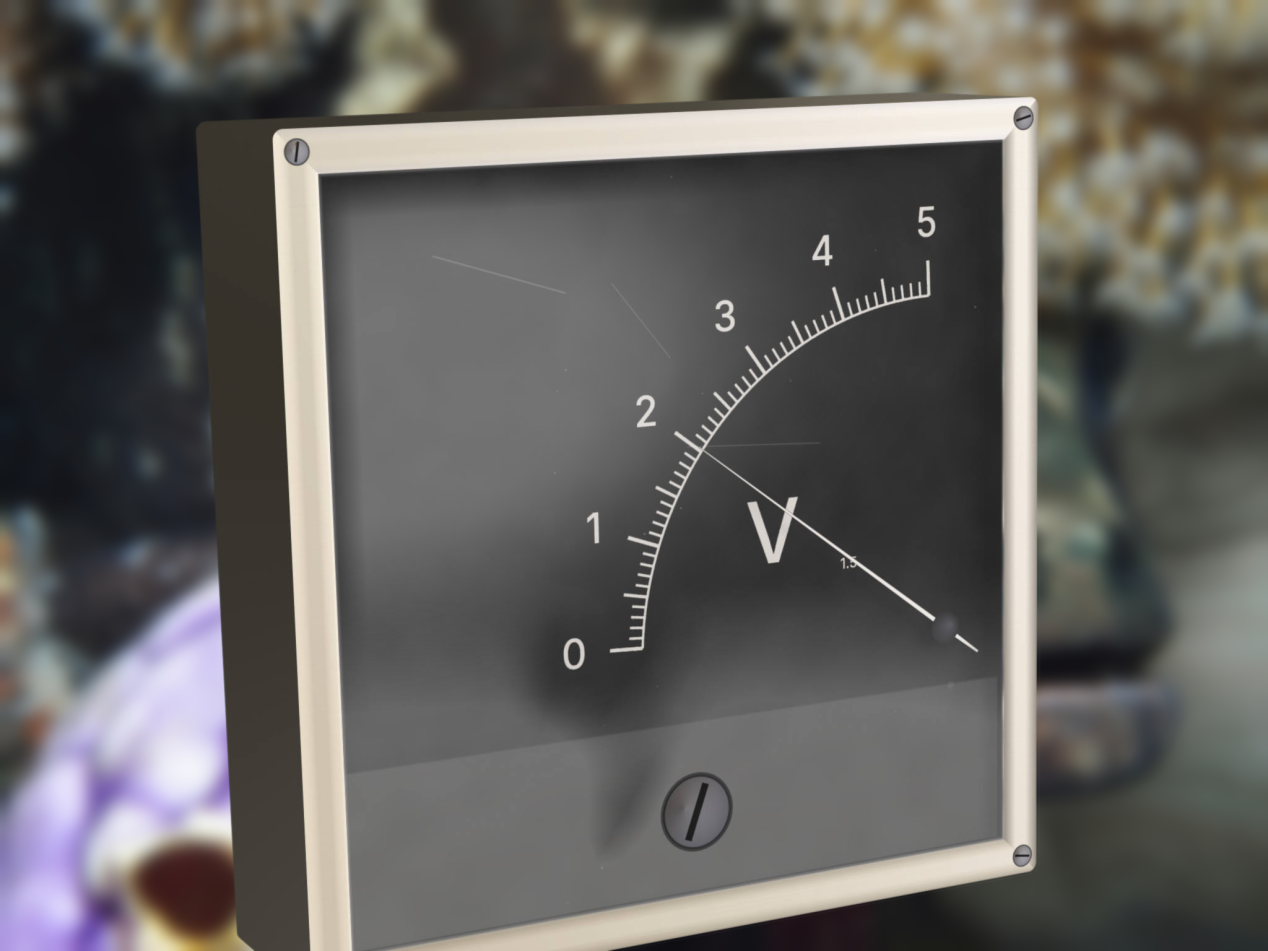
value=2 unit=V
